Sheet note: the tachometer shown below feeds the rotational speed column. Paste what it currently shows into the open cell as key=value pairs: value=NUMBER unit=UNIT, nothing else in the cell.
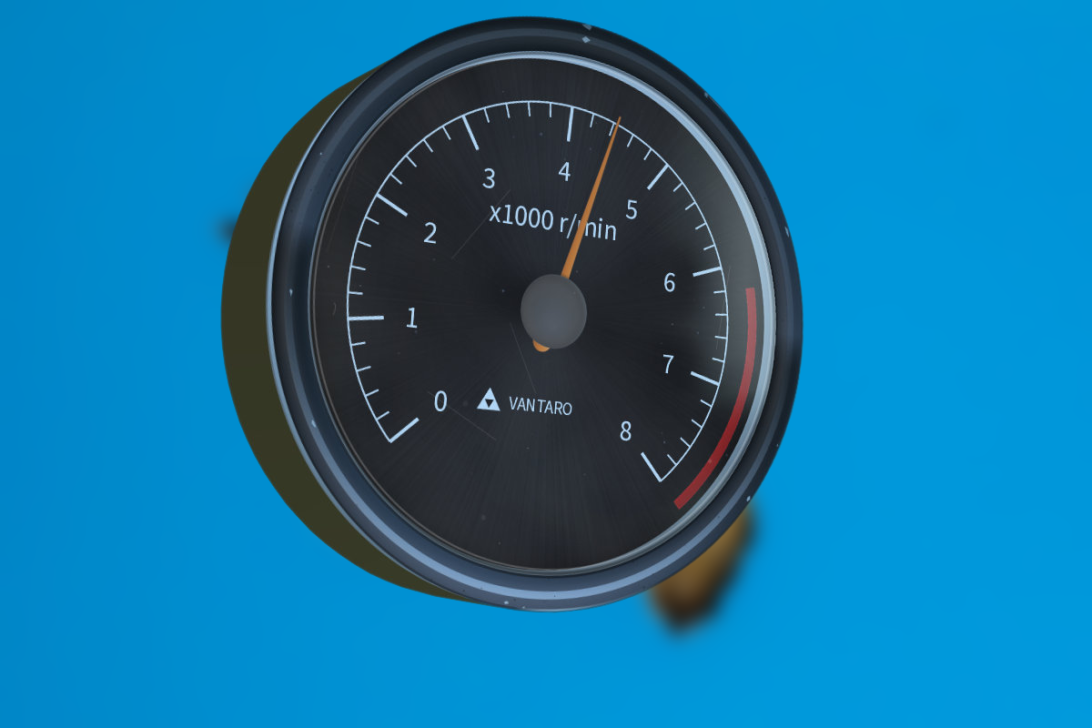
value=4400 unit=rpm
